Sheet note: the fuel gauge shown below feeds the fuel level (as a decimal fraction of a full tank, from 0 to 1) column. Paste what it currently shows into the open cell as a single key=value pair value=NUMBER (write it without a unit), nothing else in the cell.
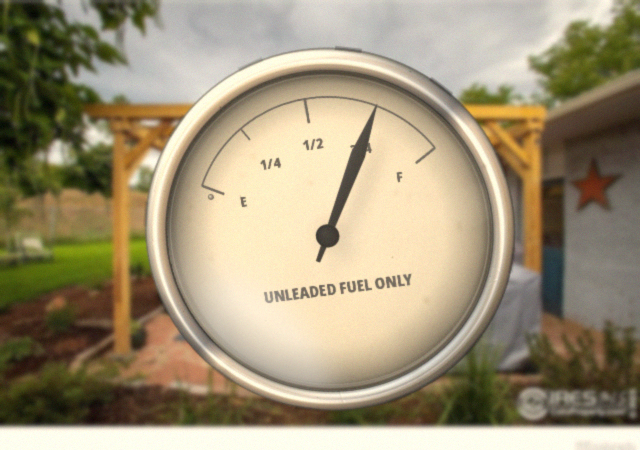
value=0.75
